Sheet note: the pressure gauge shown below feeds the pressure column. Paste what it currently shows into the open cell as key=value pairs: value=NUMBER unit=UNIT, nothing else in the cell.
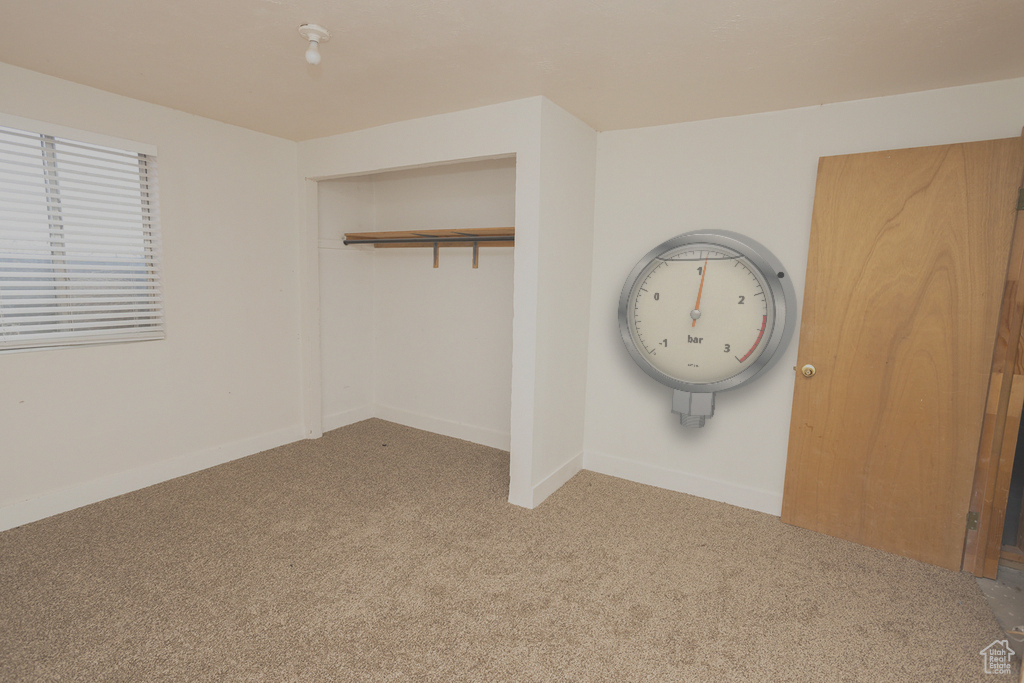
value=1.1 unit=bar
